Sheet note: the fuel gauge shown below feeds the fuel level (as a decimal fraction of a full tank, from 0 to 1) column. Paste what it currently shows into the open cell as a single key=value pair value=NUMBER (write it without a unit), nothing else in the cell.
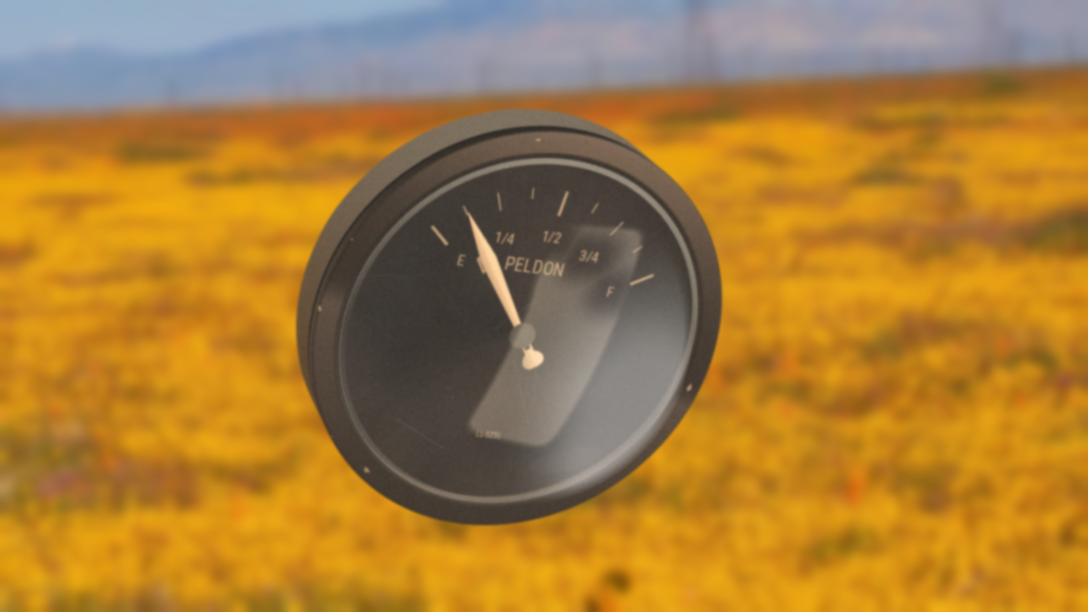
value=0.125
